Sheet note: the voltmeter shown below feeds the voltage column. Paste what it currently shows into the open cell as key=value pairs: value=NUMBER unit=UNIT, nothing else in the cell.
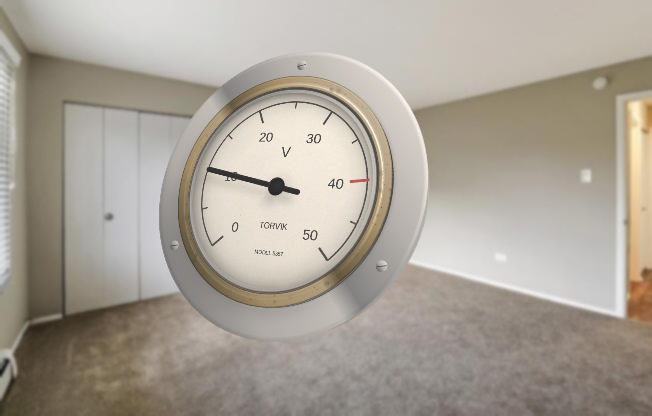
value=10 unit=V
